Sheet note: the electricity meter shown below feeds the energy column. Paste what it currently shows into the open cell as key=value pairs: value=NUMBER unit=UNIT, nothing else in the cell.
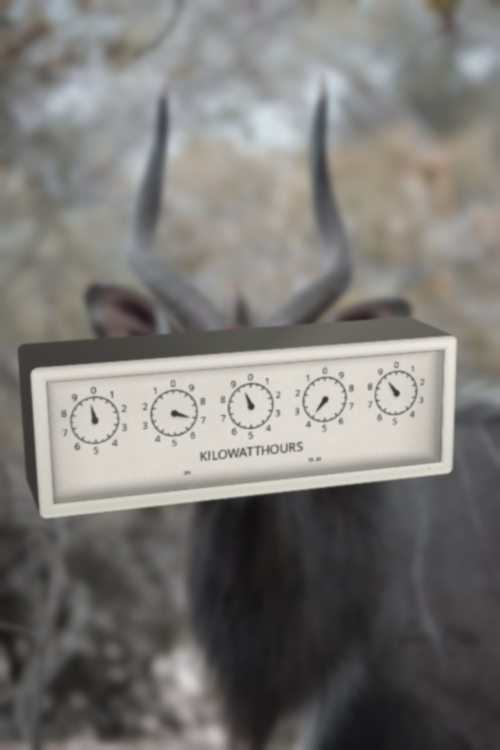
value=96939 unit=kWh
